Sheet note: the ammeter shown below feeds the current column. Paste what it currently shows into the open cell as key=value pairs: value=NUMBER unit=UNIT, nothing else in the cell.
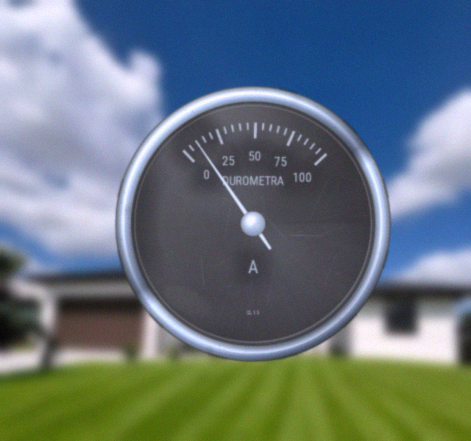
value=10 unit=A
